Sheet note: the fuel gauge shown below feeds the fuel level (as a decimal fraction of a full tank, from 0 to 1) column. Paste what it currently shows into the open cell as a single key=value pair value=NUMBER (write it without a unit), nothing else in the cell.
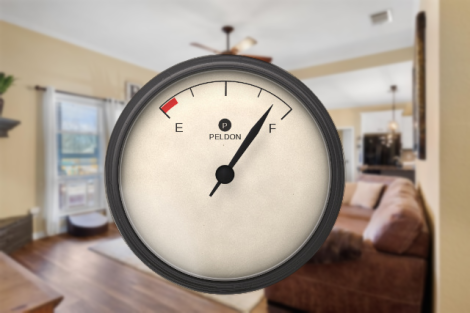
value=0.875
